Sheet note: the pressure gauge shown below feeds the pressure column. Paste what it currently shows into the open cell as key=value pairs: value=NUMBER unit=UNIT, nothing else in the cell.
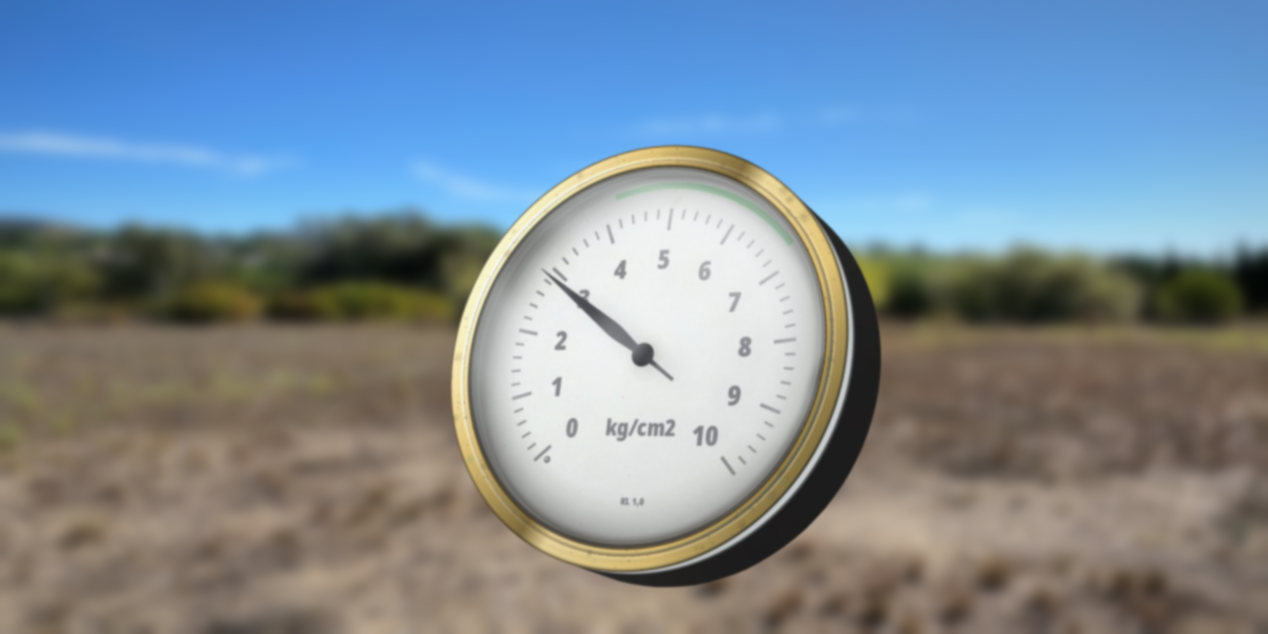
value=2.9 unit=kg/cm²
